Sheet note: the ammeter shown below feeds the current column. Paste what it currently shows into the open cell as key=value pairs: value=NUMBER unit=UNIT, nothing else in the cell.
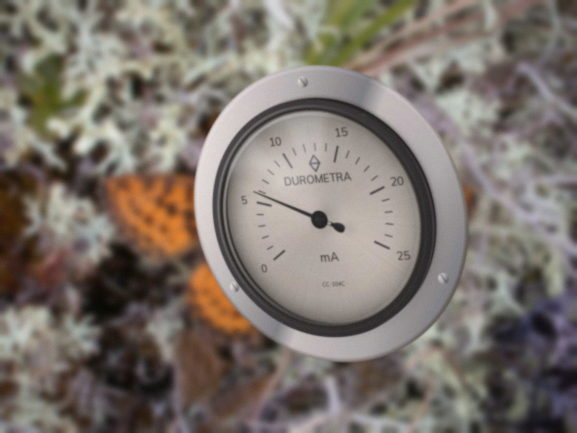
value=6 unit=mA
